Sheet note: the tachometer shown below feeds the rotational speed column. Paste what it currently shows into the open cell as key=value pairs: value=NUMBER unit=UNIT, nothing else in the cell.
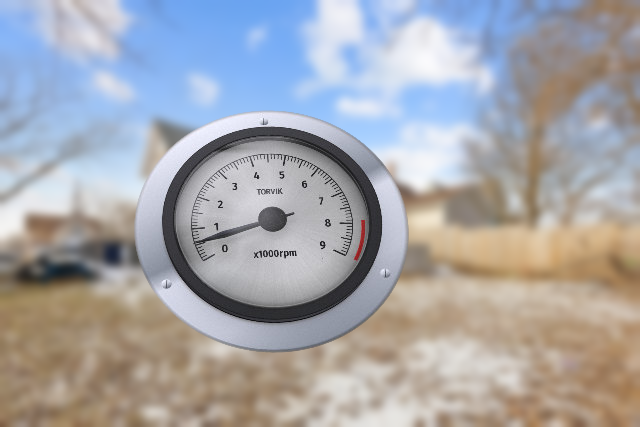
value=500 unit=rpm
